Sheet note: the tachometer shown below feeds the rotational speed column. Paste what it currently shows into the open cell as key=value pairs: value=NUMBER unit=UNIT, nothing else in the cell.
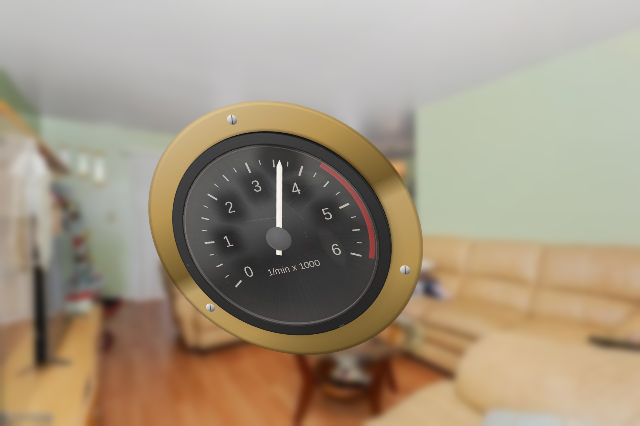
value=3625 unit=rpm
